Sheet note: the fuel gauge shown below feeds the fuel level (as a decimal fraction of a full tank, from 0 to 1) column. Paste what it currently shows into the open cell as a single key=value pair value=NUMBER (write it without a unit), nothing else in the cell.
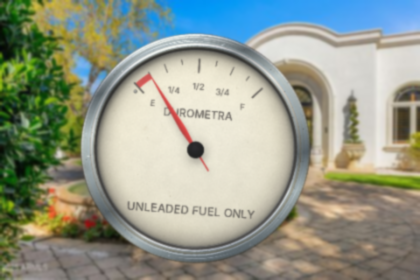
value=0.125
